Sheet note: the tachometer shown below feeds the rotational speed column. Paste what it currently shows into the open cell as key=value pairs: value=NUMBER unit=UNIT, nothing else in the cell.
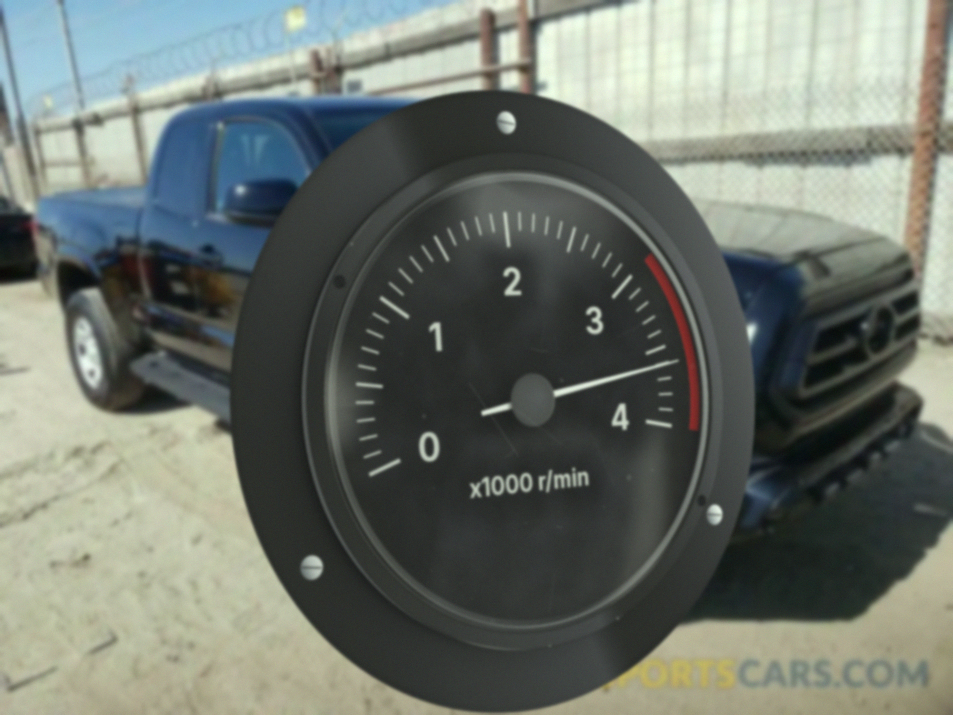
value=3600 unit=rpm
